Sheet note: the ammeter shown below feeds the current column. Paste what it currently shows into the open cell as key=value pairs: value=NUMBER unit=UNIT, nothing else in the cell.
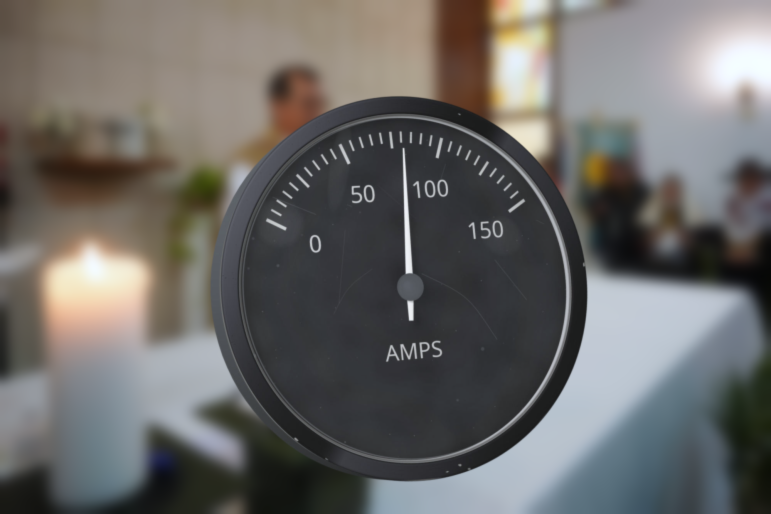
value=80 unit=A
